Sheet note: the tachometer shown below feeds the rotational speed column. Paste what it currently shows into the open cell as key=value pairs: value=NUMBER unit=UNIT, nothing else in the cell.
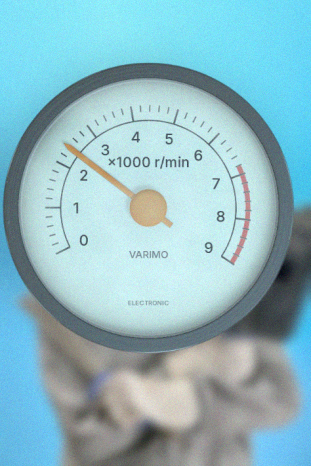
value=2400 unit=rpm
